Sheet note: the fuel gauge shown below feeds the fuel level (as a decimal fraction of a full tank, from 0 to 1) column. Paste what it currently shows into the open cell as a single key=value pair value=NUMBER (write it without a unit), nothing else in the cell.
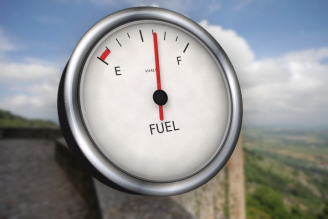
value=0.625
